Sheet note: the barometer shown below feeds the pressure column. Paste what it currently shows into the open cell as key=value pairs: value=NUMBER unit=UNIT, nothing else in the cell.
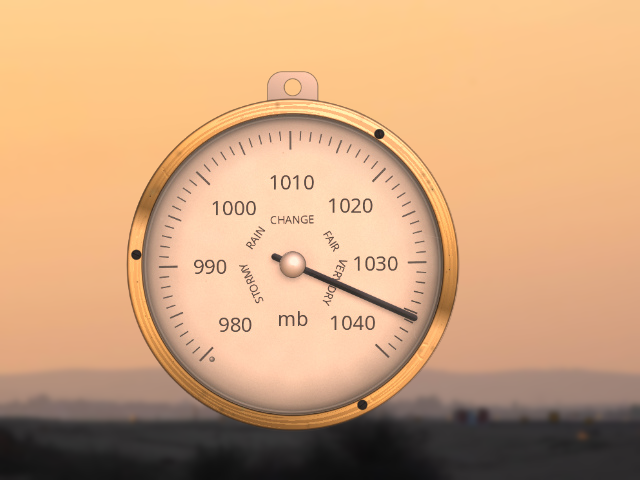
value=1035.5 unit=mbar
